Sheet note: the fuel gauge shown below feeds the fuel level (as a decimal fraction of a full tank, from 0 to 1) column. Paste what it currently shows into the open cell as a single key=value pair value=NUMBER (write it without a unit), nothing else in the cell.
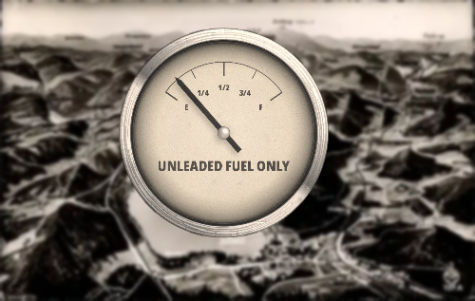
value=0.125
